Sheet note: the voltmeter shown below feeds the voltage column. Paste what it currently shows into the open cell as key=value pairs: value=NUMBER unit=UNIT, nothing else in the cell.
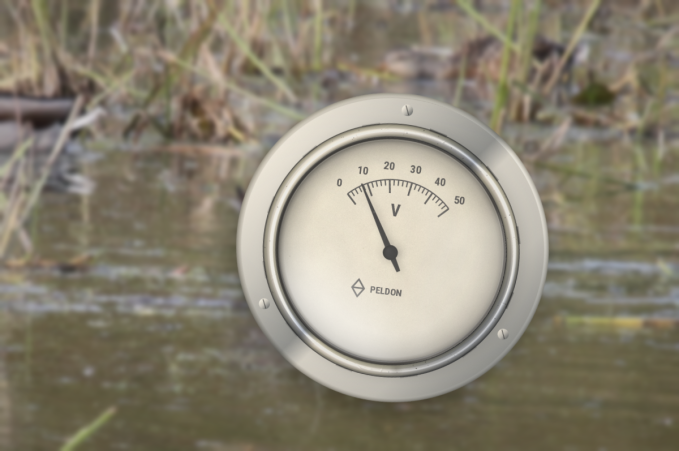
value=8 unit=V
